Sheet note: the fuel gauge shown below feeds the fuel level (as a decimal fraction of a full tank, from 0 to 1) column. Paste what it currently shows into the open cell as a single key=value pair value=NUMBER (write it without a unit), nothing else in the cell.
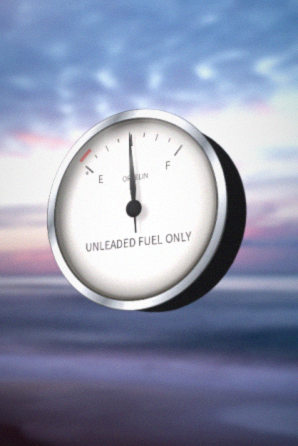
value=0.5
